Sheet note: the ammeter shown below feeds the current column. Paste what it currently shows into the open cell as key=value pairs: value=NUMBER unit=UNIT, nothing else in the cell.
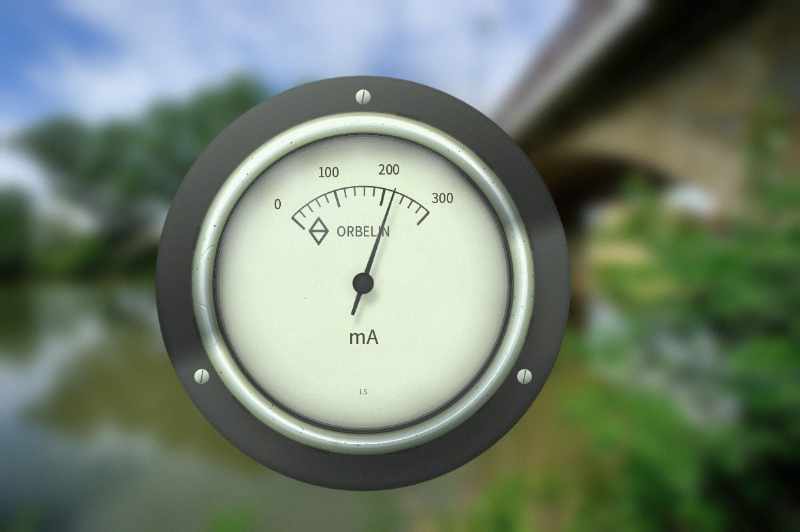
value=220 unit=mA
